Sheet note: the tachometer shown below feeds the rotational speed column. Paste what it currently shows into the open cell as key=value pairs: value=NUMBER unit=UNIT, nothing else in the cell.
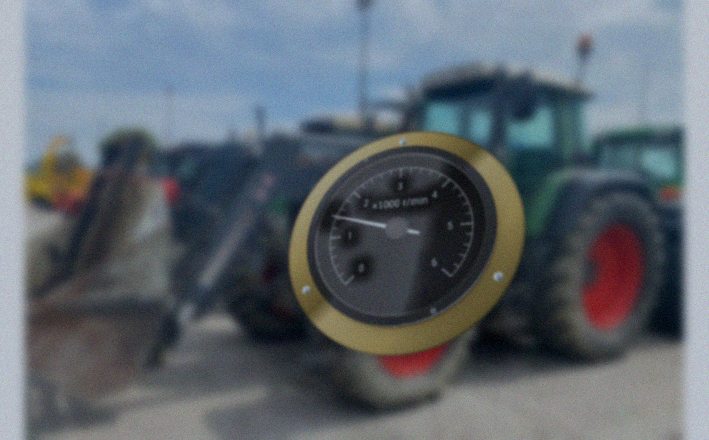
value=1400 unit=rpm
